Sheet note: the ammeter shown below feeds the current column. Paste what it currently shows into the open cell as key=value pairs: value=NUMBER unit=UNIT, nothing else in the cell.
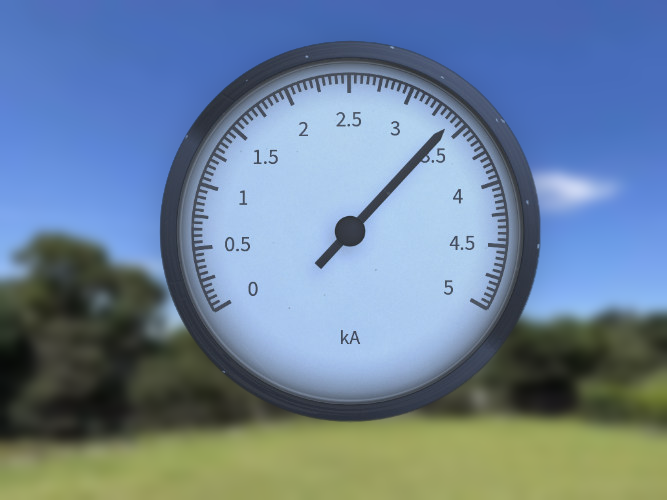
value=3.4 unit=kA
